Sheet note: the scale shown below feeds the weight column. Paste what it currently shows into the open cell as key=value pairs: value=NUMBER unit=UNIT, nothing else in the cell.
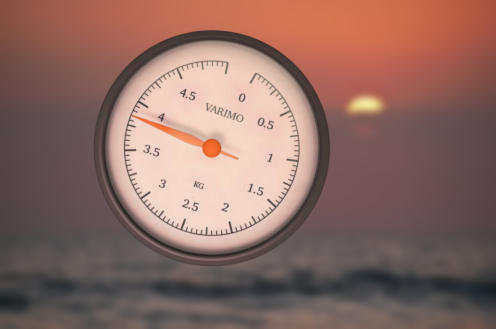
value=3.85 unit=kg
